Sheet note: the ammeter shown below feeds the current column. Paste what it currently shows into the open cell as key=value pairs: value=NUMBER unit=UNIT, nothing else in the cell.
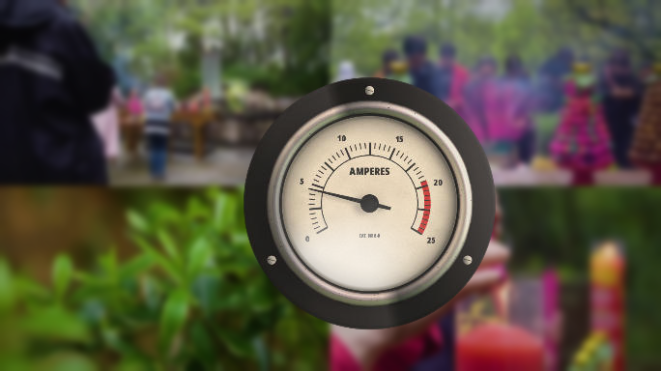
value=4.5 unit=A
